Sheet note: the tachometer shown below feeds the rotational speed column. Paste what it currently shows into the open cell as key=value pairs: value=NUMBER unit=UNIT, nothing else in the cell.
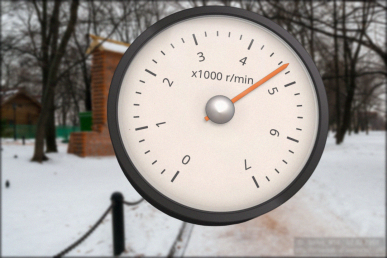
value=4700 unit=rpm
